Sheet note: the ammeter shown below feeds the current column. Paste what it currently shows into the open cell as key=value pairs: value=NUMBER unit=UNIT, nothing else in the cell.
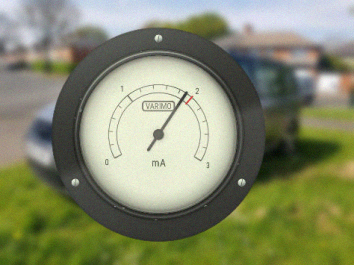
value=1.9 unit=mA
